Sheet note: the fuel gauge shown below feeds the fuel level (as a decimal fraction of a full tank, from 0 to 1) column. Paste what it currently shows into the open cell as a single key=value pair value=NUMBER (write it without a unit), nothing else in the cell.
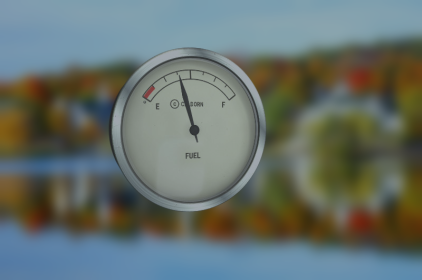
value=0.375
